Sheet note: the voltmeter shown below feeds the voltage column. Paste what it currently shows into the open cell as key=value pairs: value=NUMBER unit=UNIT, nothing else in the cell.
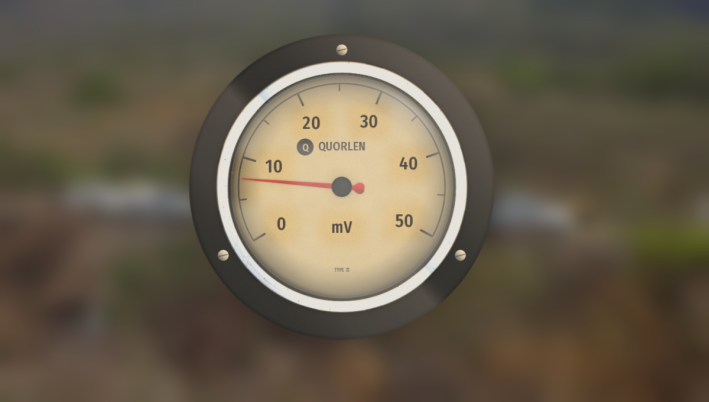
value=7.5 unit=mV
